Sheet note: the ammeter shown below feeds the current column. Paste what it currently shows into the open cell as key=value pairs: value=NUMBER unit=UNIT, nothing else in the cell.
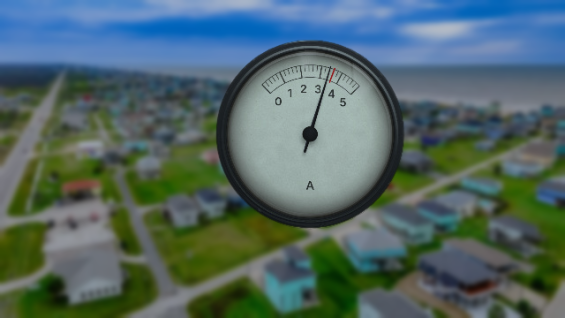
value=3.4 unit=A
